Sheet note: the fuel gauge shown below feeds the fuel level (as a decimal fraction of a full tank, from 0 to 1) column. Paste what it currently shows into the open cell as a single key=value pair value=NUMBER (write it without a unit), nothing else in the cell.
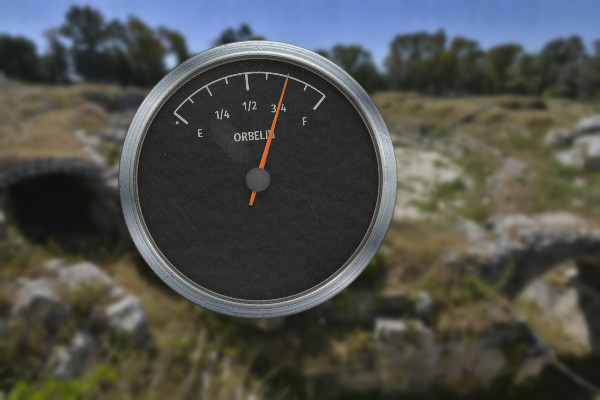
value=0.75
